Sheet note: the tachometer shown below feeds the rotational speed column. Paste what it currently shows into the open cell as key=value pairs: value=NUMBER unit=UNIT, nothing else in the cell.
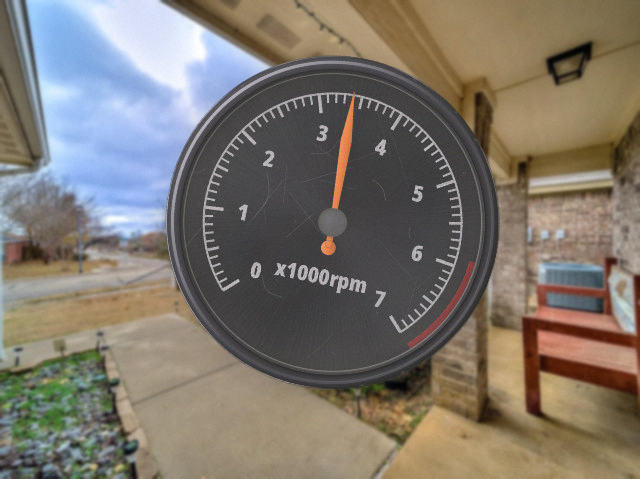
value=3400 unit=rpm
